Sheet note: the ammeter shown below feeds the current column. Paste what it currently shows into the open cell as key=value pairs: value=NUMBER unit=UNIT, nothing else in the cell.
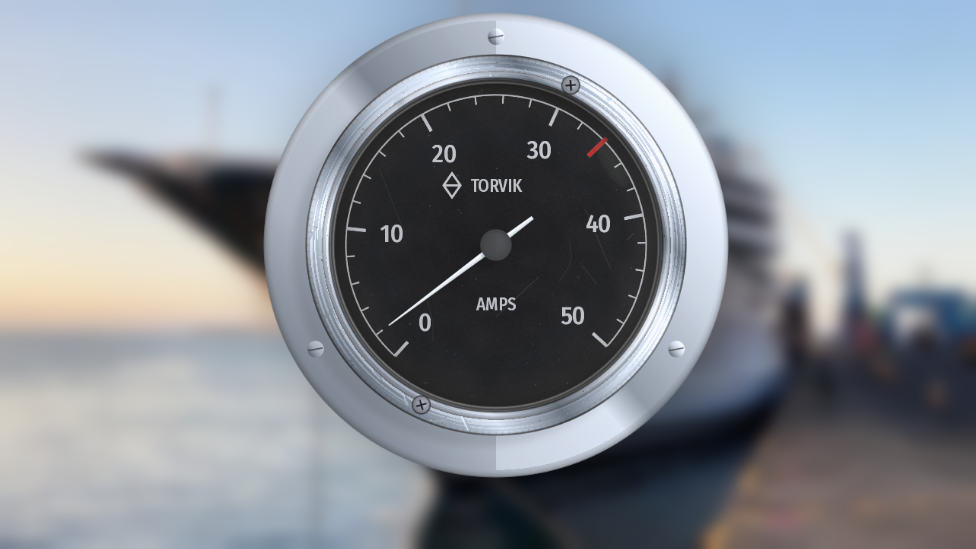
value=2 unit=A
